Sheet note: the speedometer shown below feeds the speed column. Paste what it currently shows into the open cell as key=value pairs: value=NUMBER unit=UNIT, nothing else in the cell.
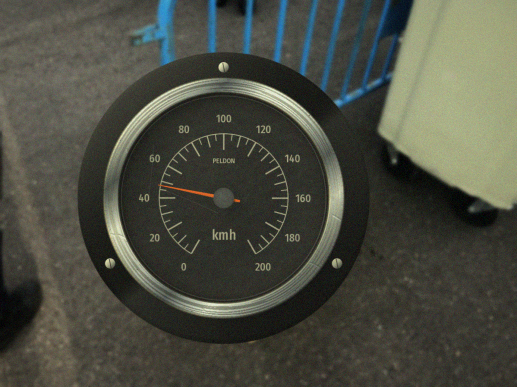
value=47.5 unit=km/h
